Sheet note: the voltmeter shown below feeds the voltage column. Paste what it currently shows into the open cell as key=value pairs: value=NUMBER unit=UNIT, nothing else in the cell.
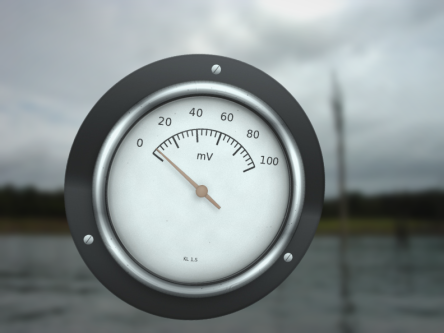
value=4 unit=mV
